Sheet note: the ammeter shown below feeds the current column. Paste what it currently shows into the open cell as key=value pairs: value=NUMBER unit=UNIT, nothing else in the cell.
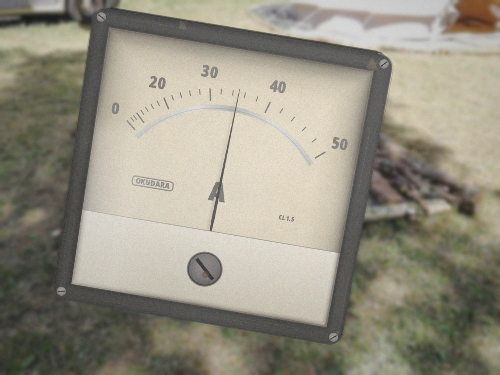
value=35 unit=A
